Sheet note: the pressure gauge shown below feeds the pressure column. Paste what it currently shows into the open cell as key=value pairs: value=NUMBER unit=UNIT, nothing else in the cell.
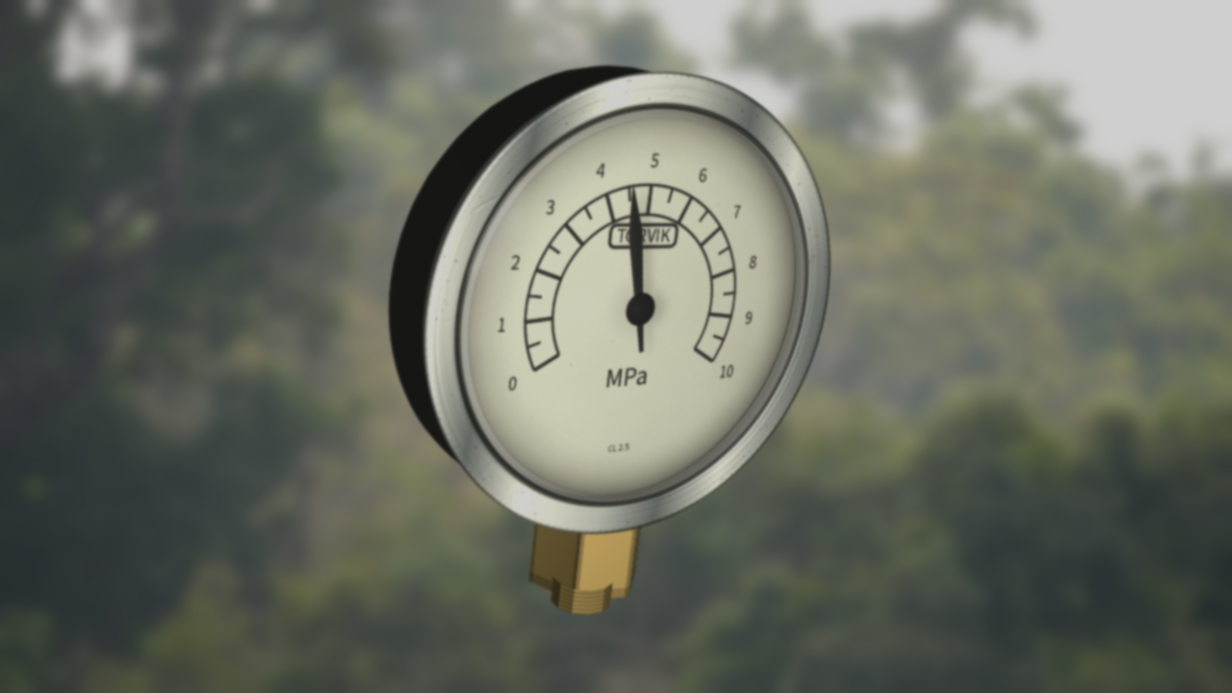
value=4.5 unit=MPa
